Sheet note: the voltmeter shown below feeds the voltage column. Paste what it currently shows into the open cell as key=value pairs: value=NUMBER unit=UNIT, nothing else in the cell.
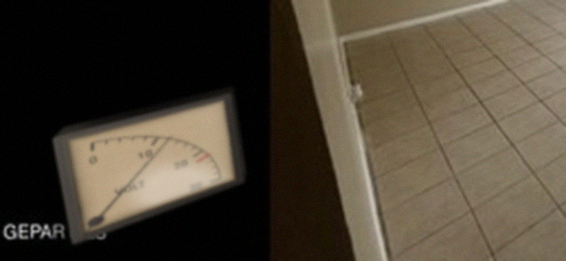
value=12 unit=V
